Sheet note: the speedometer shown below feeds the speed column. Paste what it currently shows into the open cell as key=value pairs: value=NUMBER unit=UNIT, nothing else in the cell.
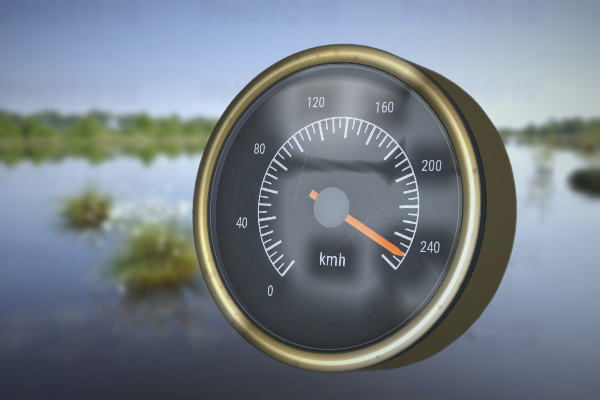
value=250 unit=km/h
